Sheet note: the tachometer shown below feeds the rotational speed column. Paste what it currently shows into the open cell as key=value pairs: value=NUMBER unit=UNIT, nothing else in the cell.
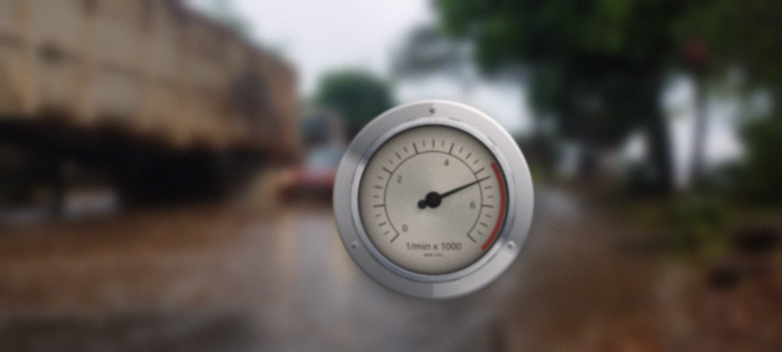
value=5250 unit=rpm
